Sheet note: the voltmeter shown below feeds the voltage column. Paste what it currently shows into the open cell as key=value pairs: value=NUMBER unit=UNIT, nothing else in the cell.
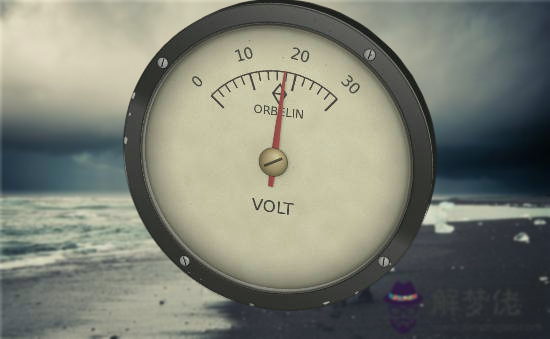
value=18 unit=V
